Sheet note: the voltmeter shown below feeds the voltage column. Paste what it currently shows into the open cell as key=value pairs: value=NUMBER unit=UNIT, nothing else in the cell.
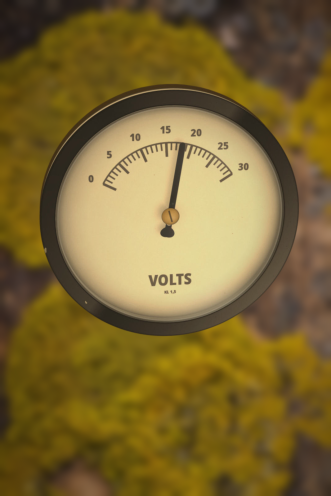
value=18 unit=V
